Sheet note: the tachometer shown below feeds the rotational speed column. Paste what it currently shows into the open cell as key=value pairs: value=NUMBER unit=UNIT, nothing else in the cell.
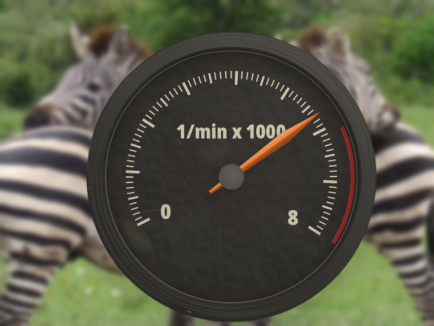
value=5700 unit=rpm
